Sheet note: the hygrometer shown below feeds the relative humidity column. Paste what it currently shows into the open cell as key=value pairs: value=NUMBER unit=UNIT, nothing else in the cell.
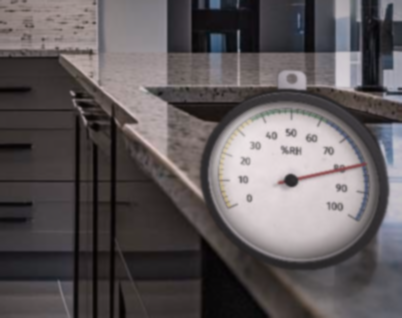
value=80 unit=%
